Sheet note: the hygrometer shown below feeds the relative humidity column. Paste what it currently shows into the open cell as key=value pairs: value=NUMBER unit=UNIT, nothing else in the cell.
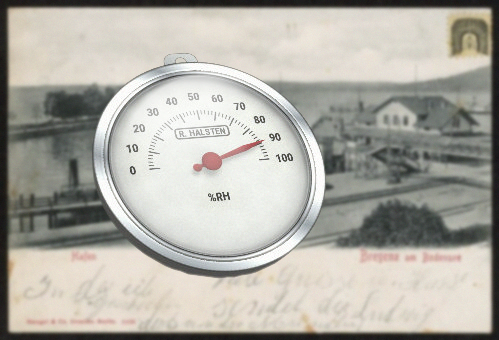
value=90 unit=%
